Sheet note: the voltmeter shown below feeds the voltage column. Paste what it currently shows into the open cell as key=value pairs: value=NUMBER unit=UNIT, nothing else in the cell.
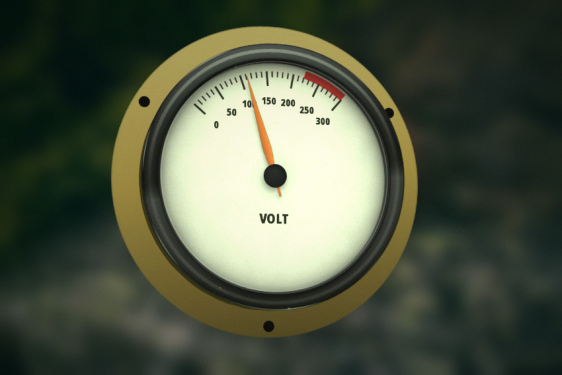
value=110 unit=V
